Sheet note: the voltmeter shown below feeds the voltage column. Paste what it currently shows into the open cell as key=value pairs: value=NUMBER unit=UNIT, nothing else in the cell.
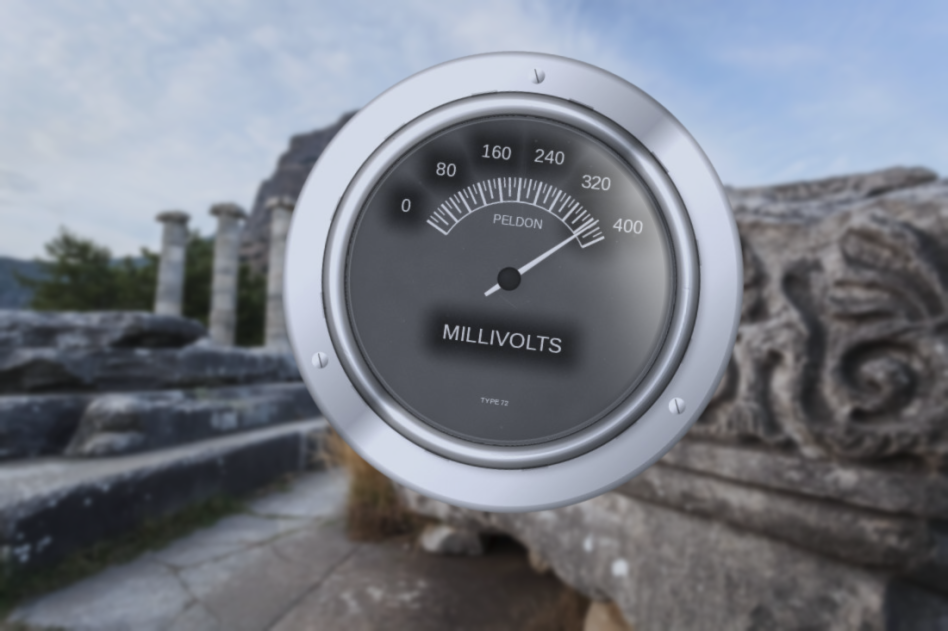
value=370 unit=mV
